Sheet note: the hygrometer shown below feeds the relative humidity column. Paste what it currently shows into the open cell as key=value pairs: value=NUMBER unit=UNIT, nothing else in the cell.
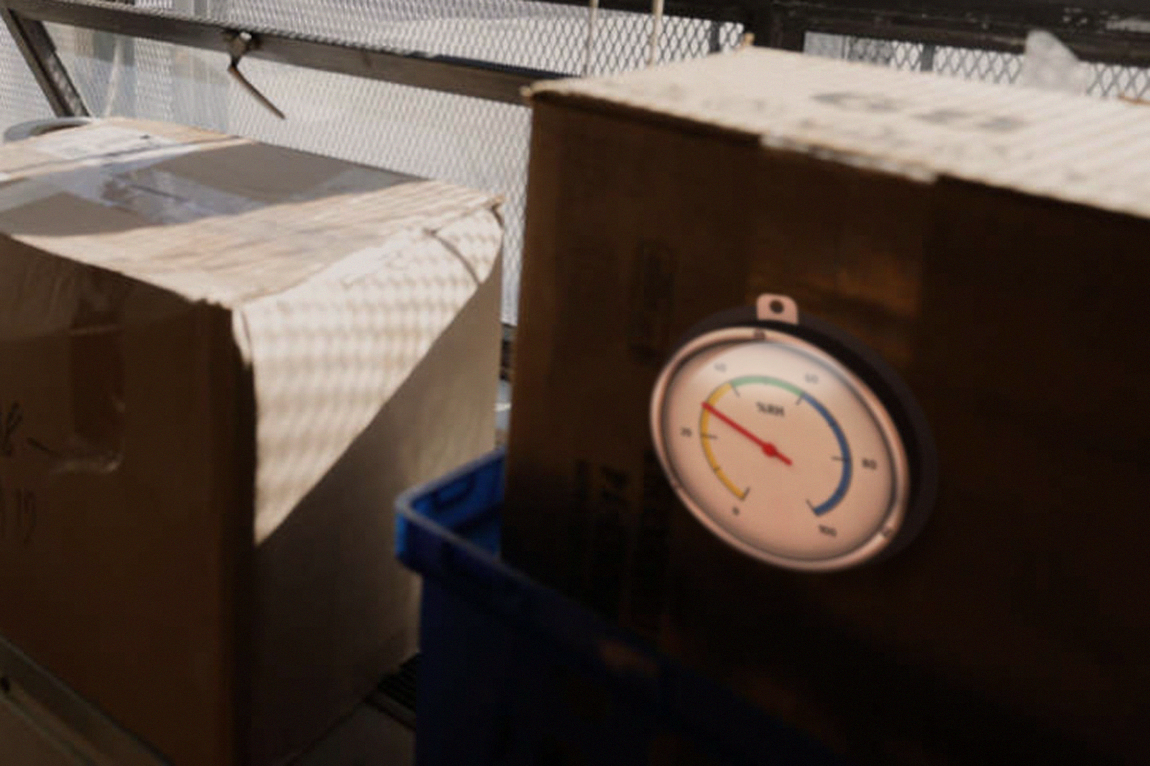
value=30 unit=%
